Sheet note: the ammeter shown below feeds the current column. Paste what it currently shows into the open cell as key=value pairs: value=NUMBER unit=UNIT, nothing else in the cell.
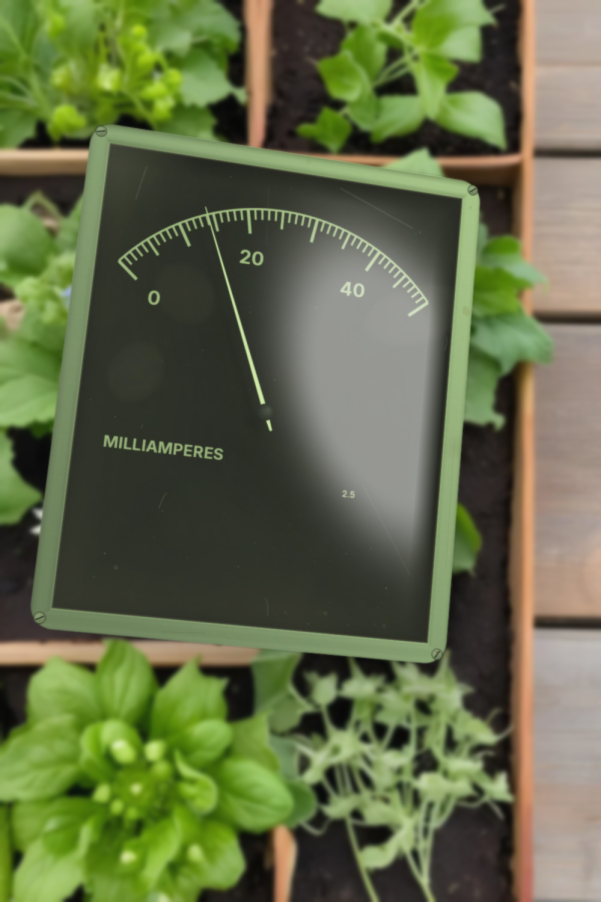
value=14 unit=mA
